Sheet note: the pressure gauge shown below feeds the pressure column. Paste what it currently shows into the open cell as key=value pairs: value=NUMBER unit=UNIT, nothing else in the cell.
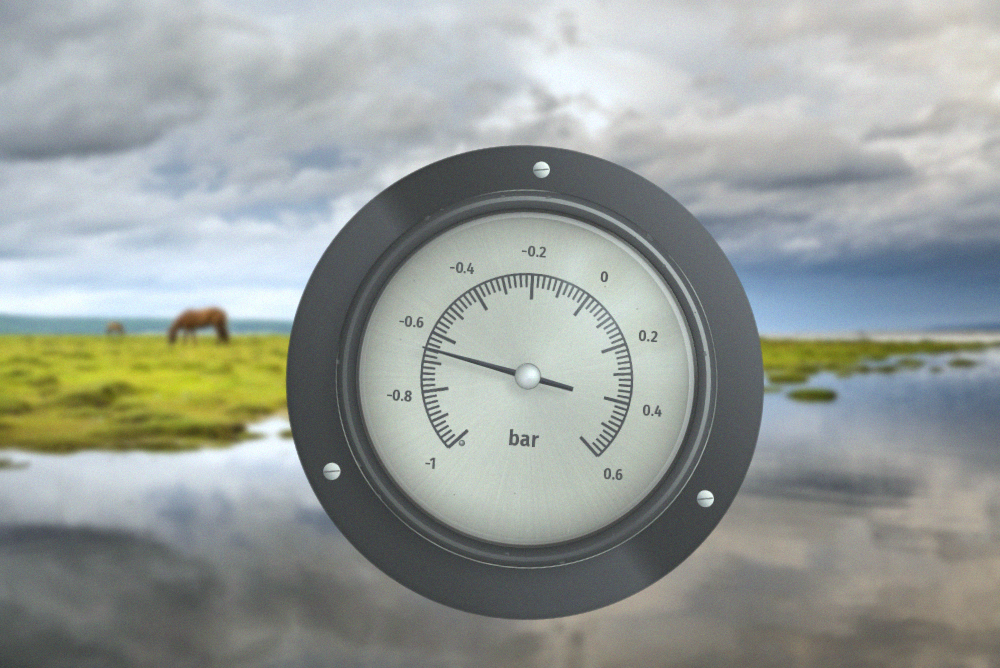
value=-0.66 unit=bar
